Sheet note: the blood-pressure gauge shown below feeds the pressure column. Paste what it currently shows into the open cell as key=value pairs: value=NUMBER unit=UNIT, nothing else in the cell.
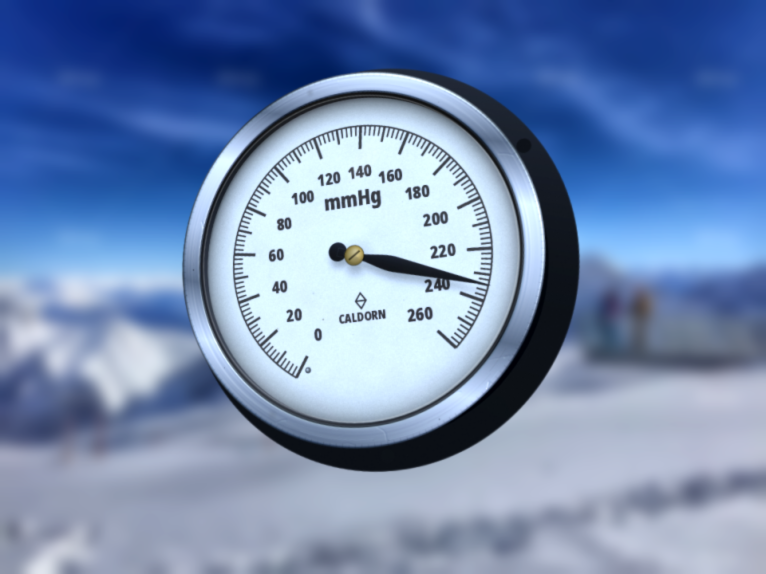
value=234 unit=mmHg
